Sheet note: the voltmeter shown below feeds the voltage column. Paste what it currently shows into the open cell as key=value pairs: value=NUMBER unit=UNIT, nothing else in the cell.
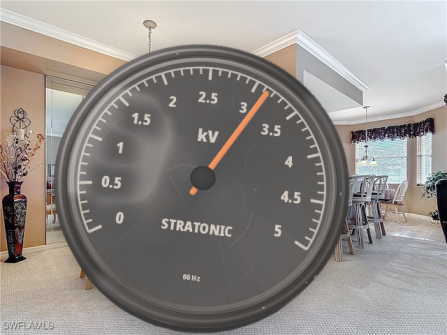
value=3.15 unit=kV
